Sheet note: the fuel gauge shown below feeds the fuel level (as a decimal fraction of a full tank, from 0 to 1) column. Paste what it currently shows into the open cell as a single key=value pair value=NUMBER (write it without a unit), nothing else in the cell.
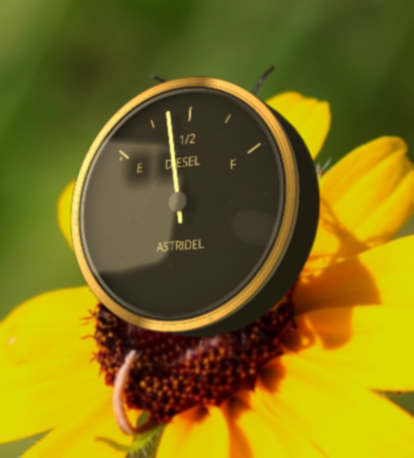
value=0.375
